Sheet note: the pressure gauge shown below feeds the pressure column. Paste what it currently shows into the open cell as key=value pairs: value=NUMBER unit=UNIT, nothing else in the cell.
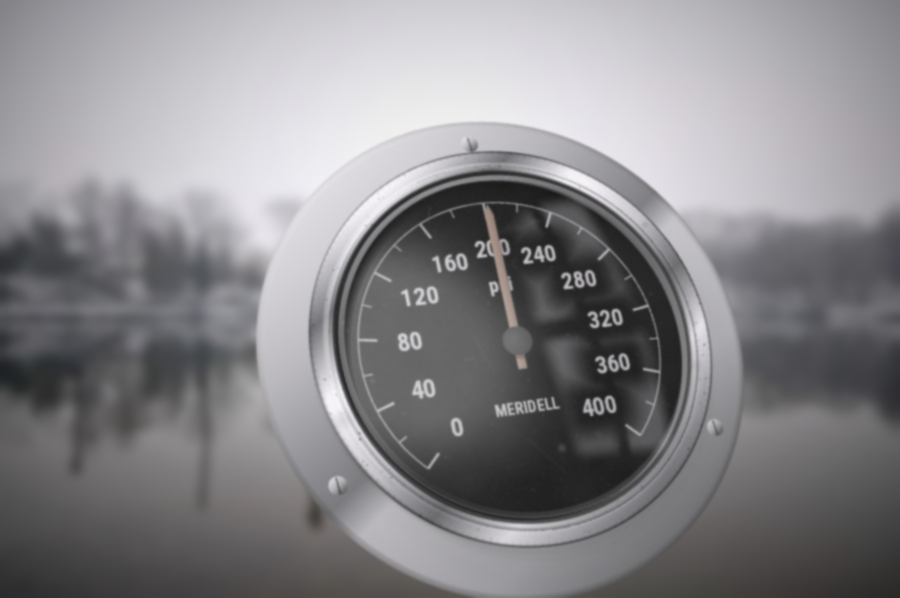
value=200 unit=psi
